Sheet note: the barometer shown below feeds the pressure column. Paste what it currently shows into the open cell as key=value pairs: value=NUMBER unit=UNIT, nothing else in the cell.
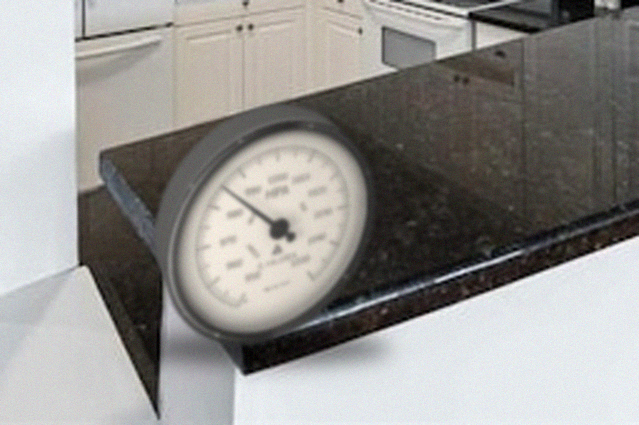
value=985 unit=hPa
